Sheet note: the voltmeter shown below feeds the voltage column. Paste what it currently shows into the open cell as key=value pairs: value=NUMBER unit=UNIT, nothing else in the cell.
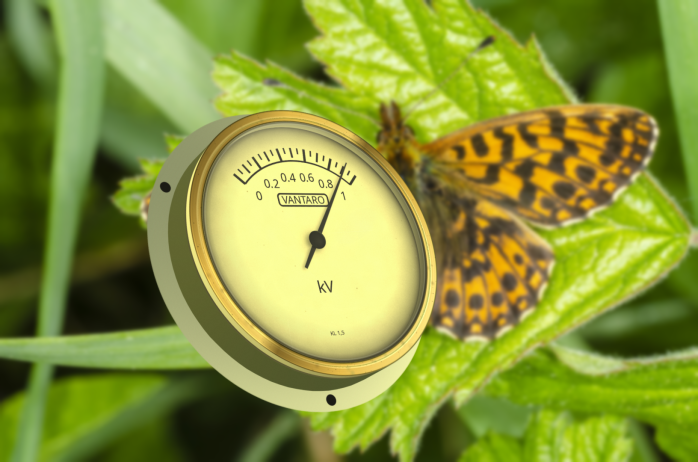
value=0.9 unit=kV
